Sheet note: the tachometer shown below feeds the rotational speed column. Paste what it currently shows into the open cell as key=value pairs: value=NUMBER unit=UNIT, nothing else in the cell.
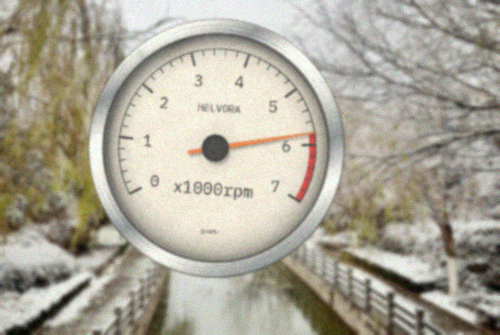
value=5800 unit=rpm
